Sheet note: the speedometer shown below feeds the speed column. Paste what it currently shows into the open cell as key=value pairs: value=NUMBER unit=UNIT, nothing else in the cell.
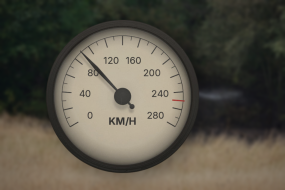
value=90 unit=km/h
